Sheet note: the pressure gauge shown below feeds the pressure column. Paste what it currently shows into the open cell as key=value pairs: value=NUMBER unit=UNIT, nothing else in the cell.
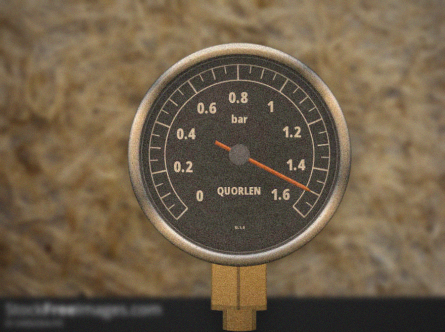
value=1.5 unit=bar
